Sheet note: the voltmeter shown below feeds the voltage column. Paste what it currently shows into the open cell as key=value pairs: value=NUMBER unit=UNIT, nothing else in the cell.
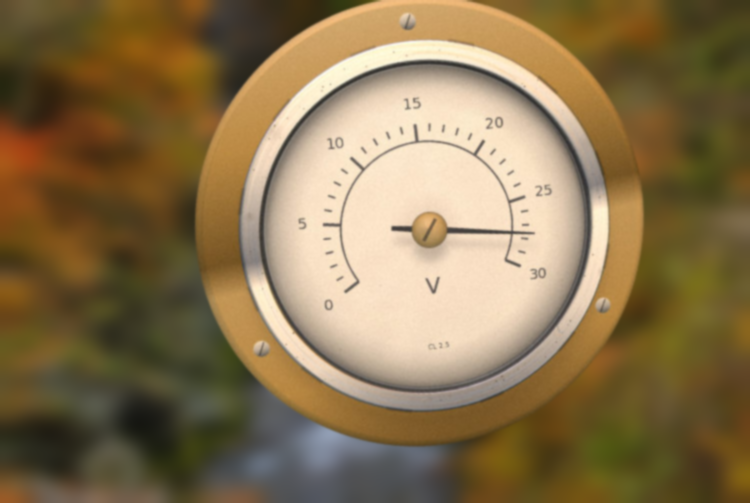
value=27.5 unit=V
